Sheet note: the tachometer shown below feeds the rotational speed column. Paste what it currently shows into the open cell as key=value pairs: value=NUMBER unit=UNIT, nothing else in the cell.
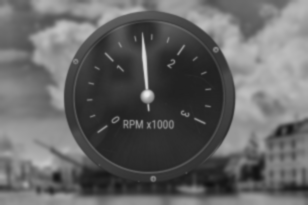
value=1500 unit=rpm
